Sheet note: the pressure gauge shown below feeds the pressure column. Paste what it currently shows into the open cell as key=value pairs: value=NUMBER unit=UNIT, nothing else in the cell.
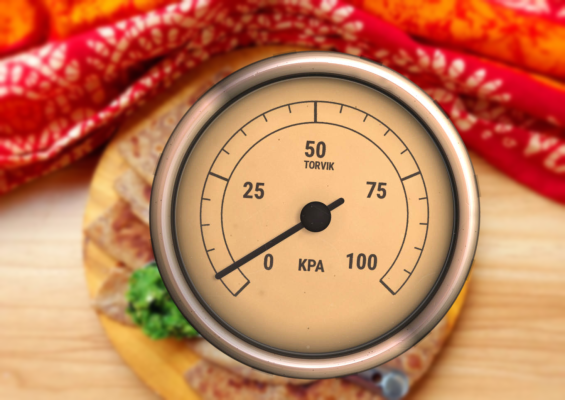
value=5 unit=kPa
